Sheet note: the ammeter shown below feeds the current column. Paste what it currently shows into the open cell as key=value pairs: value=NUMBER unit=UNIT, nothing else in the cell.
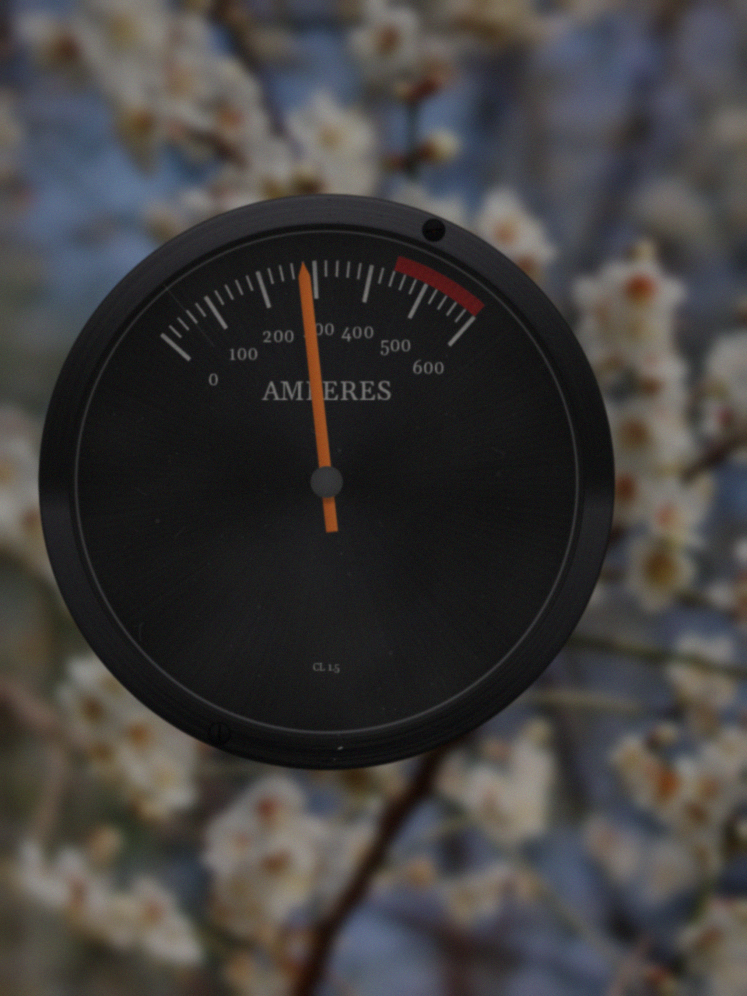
value=280 unit=A
